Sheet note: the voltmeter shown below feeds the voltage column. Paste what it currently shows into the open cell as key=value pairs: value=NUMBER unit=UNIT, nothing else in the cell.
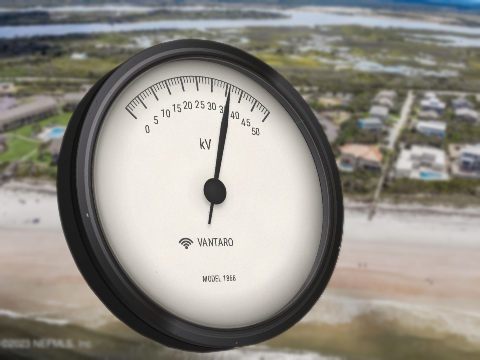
value=35 unit=kV
